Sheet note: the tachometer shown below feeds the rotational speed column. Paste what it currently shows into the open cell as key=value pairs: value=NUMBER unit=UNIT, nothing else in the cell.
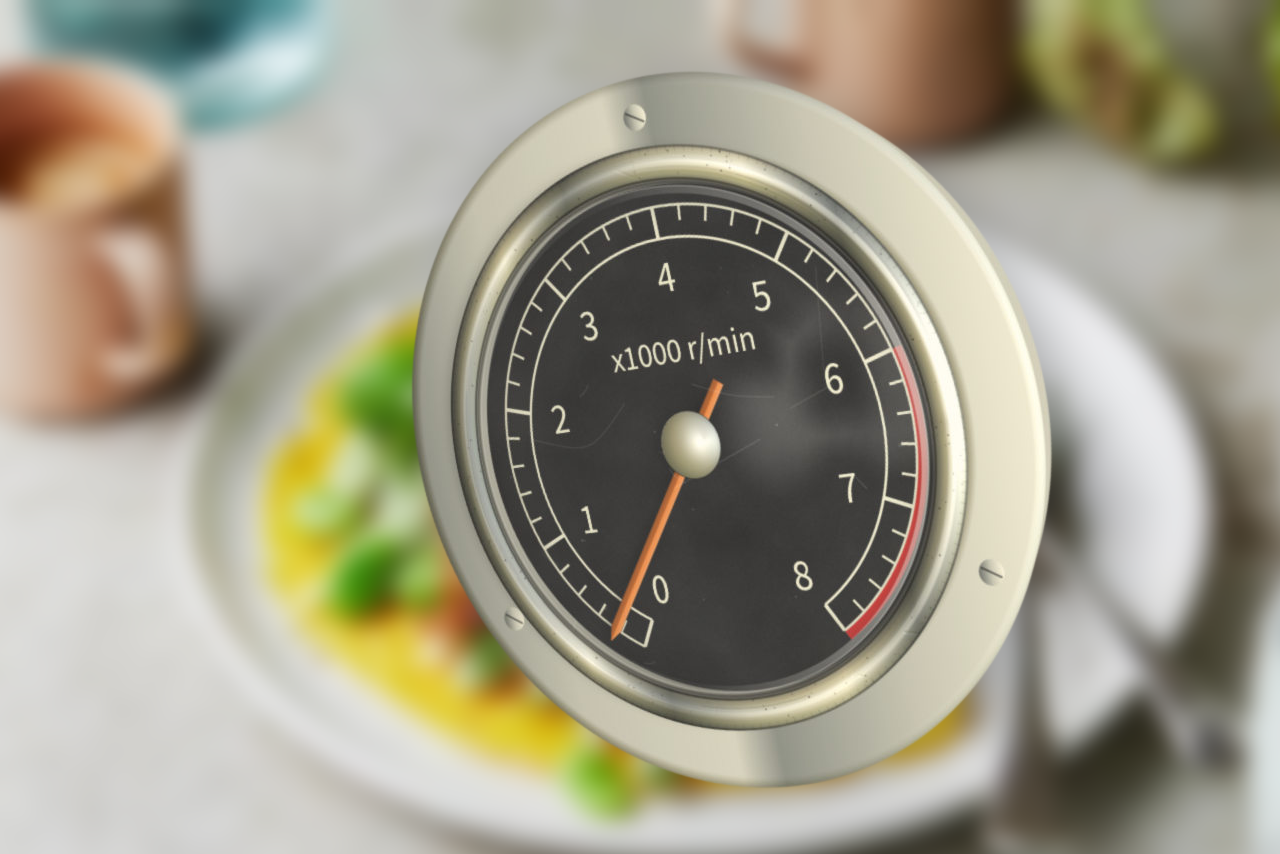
value=200 unit=rpm
